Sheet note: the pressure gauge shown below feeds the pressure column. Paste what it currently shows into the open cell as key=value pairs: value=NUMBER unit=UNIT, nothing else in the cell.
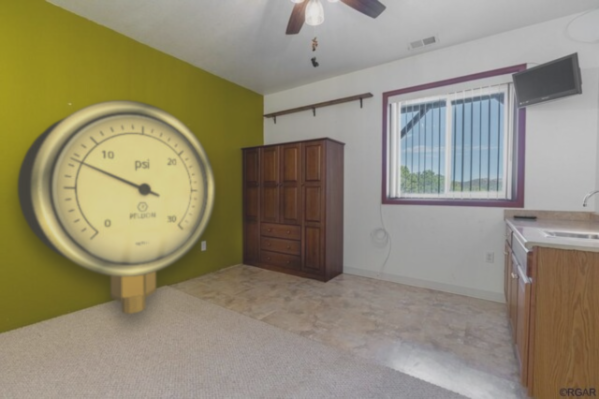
value=7.5 unit=psi
